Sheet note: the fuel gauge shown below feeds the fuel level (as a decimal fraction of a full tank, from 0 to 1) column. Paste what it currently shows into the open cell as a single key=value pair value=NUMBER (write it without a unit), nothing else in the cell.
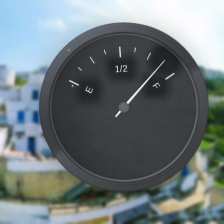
value=0.875
